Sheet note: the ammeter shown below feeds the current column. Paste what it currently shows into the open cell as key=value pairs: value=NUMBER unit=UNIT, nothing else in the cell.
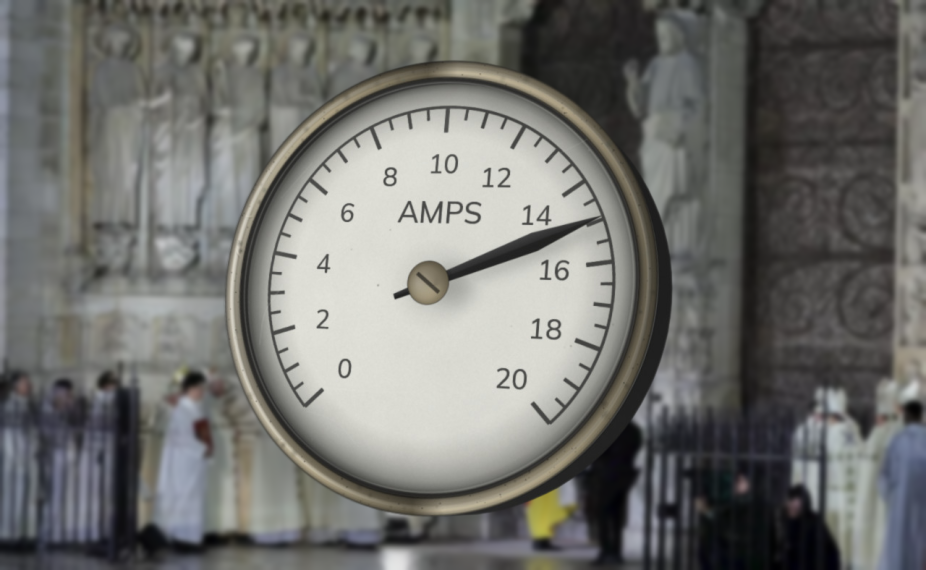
value=15 unit=A
